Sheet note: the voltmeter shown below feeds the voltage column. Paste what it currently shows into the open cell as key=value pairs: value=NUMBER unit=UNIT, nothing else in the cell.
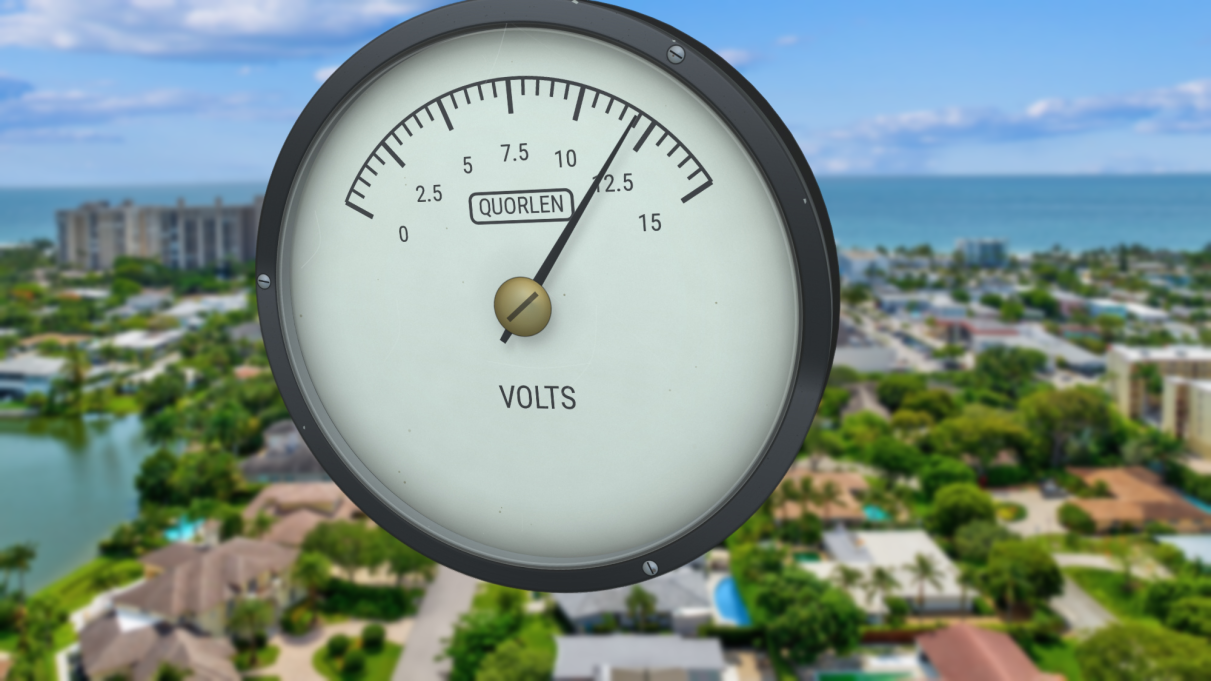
value=12 unit=V
